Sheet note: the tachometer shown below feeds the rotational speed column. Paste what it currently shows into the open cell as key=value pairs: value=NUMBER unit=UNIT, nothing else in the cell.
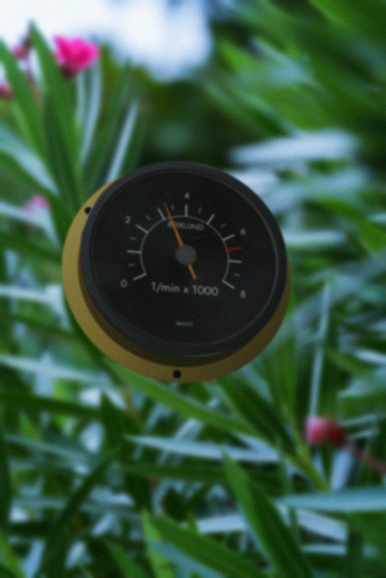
value=3250 unit=rpm
